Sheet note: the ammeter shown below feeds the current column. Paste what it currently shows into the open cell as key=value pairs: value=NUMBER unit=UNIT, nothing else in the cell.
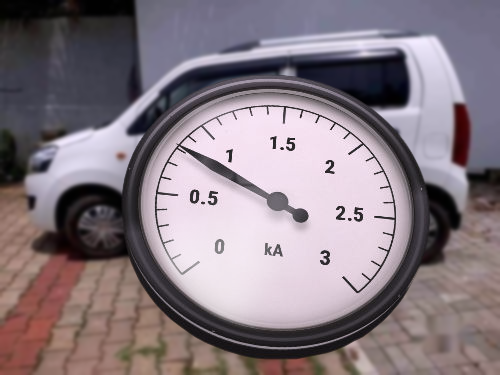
value=0.8 unit=kA
